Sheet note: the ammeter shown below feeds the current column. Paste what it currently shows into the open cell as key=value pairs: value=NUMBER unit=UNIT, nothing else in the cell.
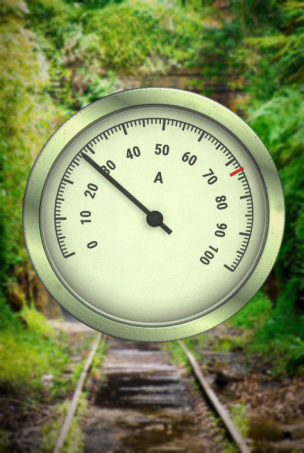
value=28 unit=A
